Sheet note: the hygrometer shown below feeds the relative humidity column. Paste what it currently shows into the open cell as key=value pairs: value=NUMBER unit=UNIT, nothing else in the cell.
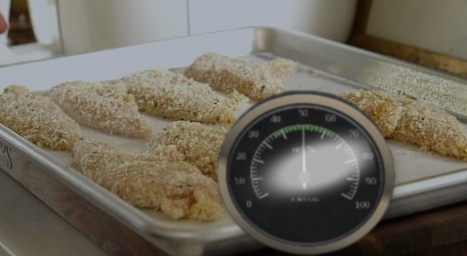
value=50 unit=%
